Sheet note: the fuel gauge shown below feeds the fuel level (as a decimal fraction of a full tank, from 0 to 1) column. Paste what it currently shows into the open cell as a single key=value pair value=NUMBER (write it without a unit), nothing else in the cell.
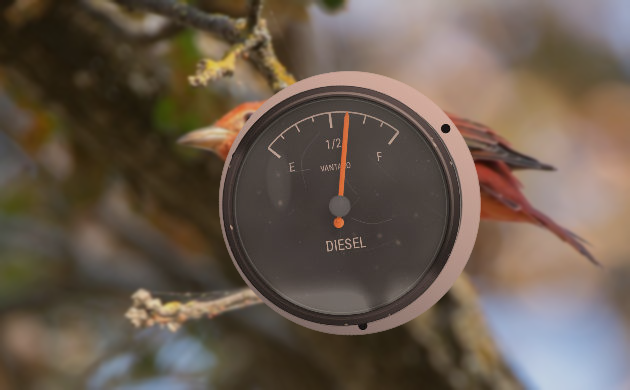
value=0.625
